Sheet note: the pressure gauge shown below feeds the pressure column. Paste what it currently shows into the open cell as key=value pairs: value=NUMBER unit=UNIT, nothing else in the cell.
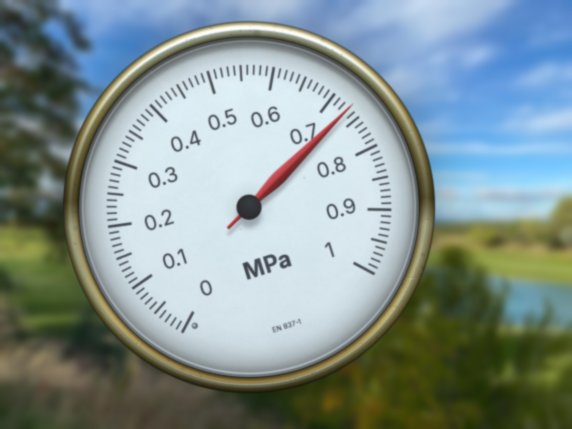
value=0.73 unit=MPa
